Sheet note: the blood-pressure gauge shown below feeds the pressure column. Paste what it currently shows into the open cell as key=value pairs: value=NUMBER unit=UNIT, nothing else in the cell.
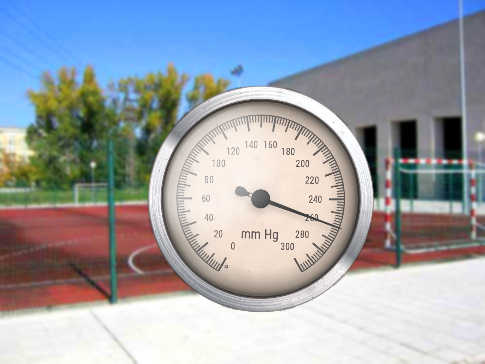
value=260 unit=mmHg
